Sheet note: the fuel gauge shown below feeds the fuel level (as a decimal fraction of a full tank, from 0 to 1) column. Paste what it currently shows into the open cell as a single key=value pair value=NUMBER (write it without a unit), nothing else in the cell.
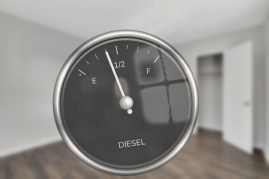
value=0.375
